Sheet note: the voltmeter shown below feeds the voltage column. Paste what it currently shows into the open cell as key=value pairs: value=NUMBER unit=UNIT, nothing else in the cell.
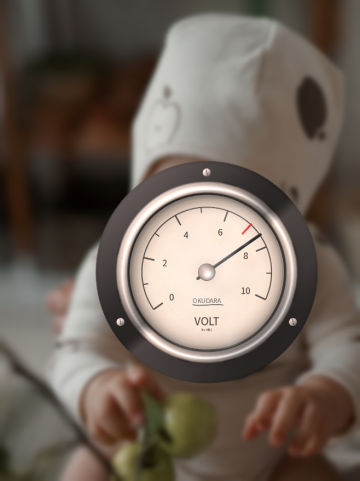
value=7.5 unit=V
